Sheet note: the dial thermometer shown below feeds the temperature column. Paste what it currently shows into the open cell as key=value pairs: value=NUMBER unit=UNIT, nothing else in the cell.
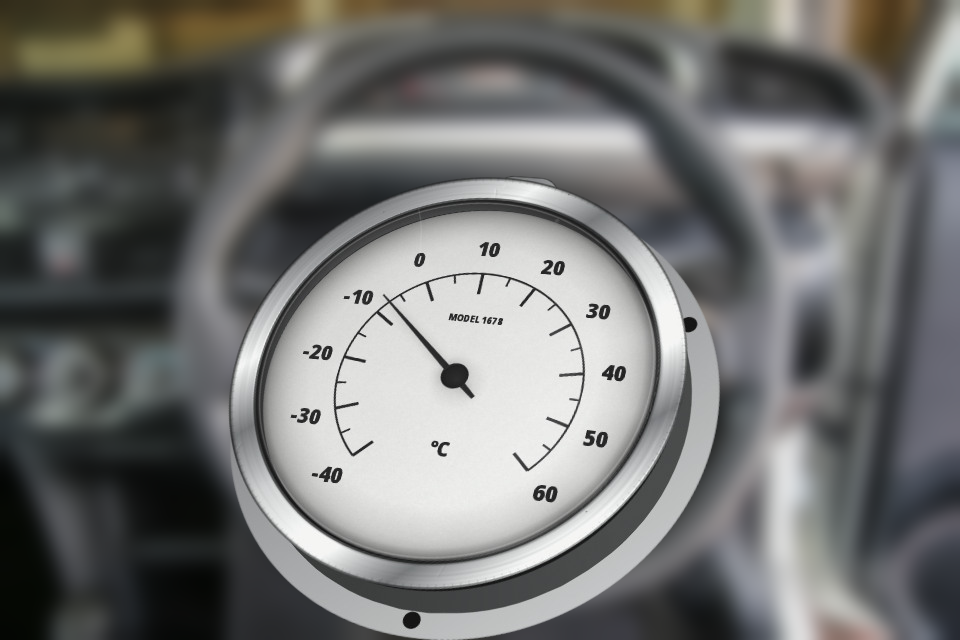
value=-7.5 unit=°C
